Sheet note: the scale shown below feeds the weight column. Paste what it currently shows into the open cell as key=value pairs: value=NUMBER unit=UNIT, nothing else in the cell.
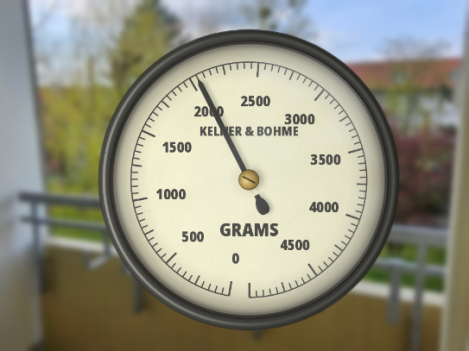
value=2050 unit=g
